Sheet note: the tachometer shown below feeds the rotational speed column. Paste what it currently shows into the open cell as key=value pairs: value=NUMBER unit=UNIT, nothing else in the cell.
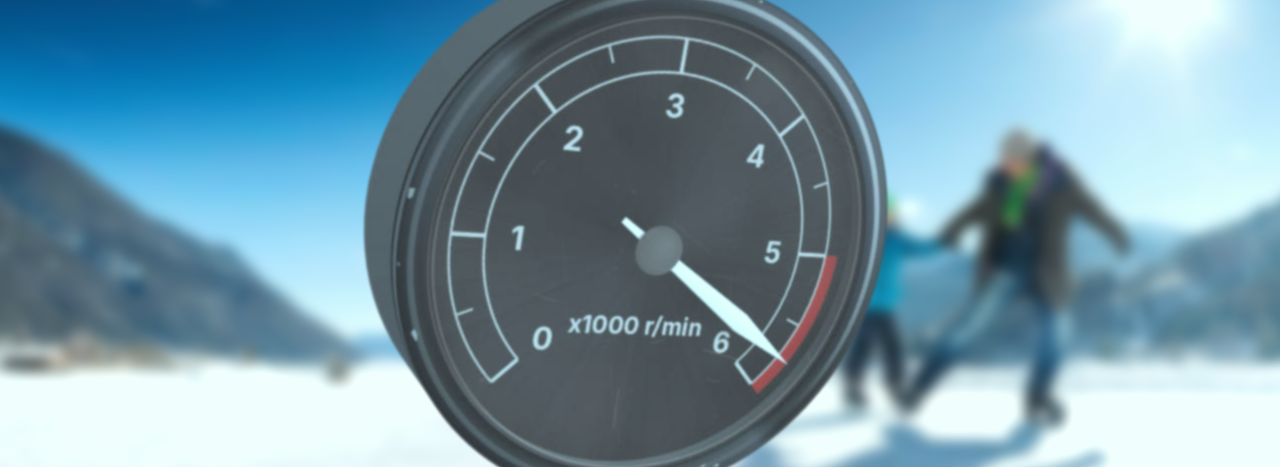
value=5750 unit=rpm
